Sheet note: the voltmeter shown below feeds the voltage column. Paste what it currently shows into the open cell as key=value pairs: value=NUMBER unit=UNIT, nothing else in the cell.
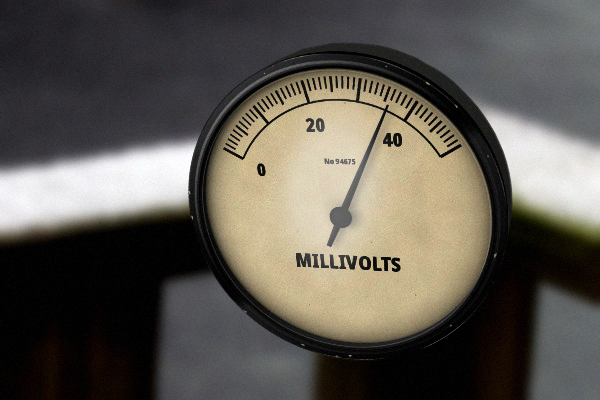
value=36 unit=mV
